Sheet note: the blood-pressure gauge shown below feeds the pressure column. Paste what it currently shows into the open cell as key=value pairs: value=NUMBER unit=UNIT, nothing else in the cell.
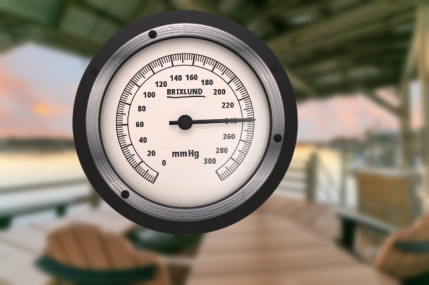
value=240 unit=mmHg
